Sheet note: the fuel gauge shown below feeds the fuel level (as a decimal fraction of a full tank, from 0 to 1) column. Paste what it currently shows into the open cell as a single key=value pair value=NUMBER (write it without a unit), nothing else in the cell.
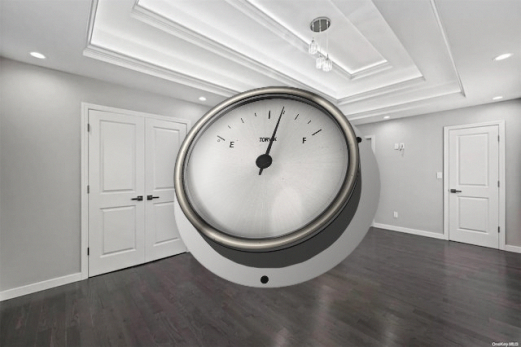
value=0.625
